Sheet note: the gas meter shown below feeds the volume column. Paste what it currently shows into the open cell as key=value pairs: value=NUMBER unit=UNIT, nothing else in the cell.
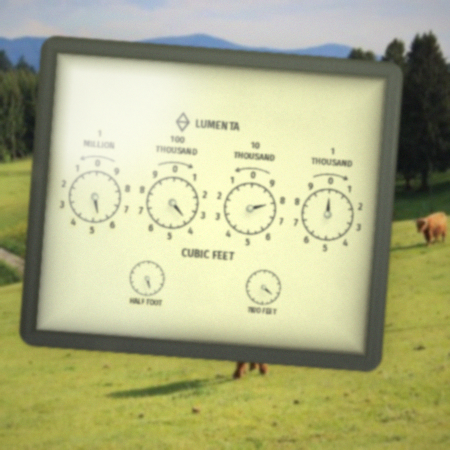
value=538000 unit=ft³
